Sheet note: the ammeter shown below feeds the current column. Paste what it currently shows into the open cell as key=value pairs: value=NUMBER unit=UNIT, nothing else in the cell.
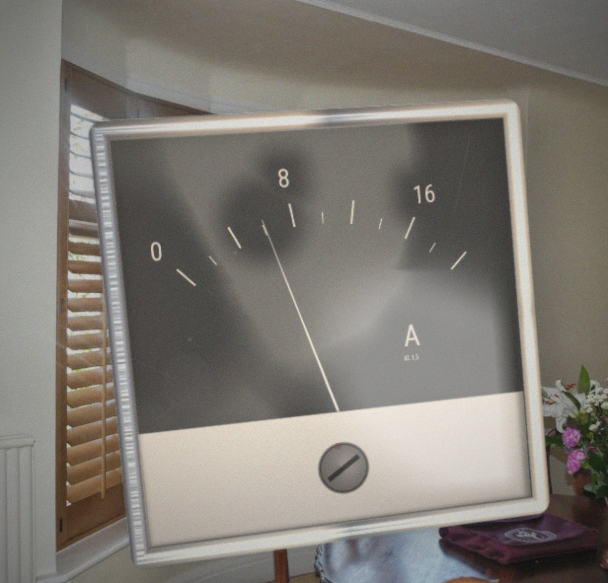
value=6 unit=A
